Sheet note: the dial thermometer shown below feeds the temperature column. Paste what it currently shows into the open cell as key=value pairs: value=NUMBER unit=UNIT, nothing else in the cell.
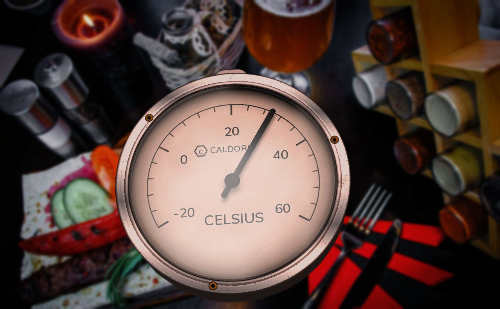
value=30 unit=°C
